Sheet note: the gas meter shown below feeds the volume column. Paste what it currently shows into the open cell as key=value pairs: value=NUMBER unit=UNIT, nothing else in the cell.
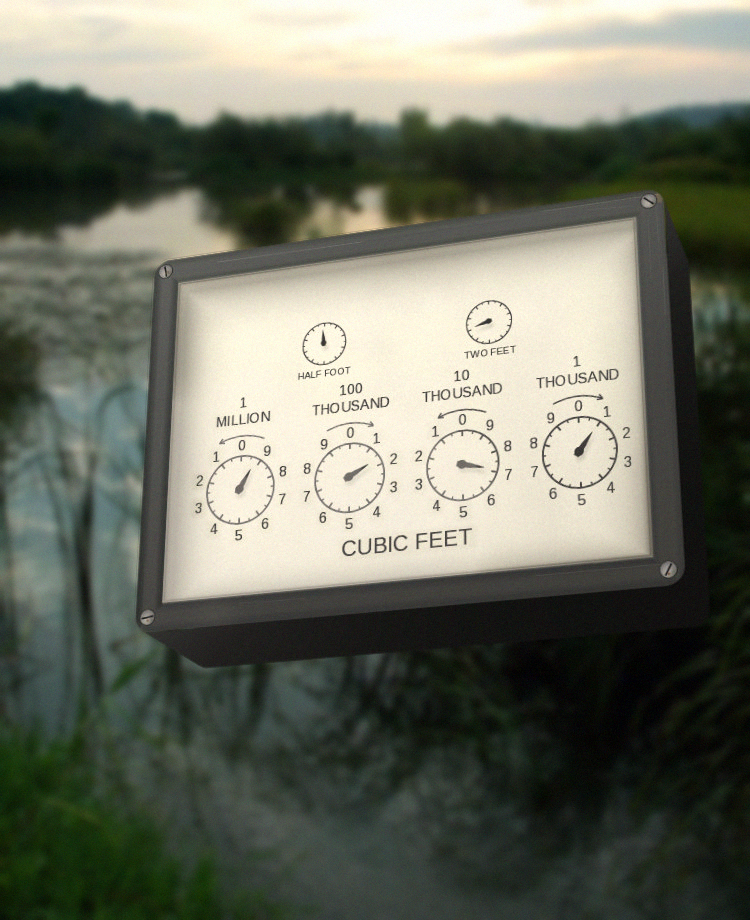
value=917100 unit=ft³
